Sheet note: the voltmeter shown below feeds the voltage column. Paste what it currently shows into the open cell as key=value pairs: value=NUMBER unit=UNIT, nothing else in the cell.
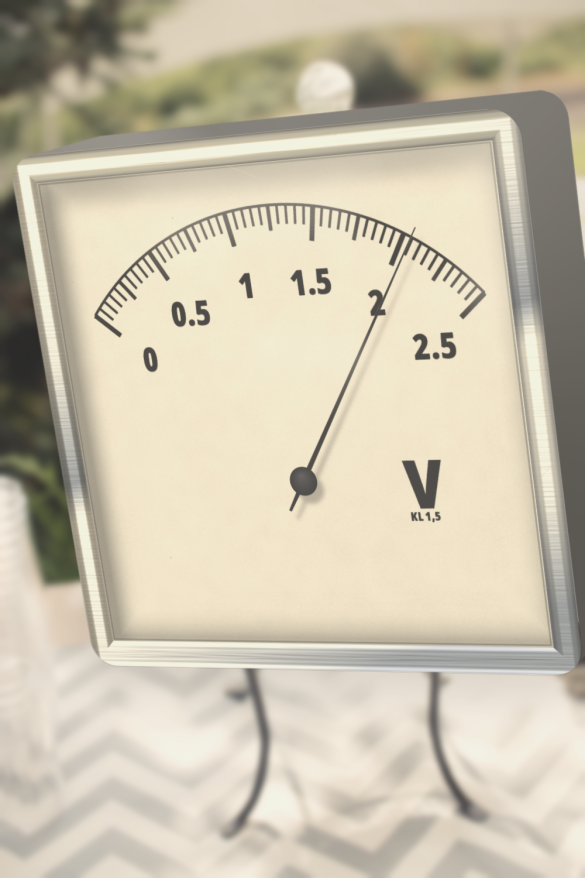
value=2.05 unit=V
